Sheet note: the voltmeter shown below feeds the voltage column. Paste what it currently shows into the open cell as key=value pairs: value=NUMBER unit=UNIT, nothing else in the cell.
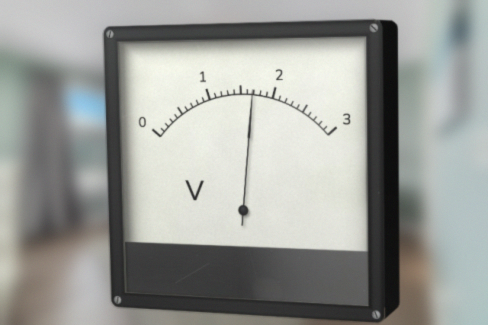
value=1.7 unit=V
